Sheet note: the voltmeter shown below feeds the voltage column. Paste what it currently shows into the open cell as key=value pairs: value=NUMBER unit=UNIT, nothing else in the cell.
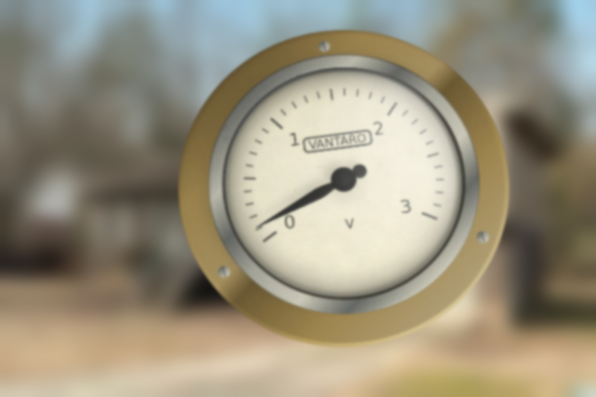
value=0.1 unit=V
